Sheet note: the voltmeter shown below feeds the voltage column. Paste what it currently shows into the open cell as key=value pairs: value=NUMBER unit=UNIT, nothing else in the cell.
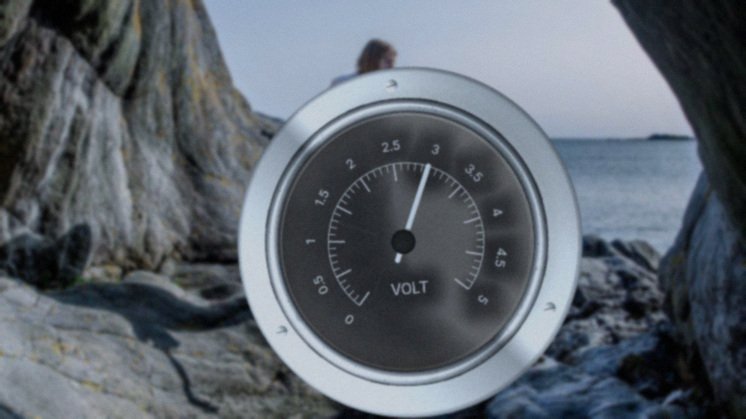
value=3 unit=V
